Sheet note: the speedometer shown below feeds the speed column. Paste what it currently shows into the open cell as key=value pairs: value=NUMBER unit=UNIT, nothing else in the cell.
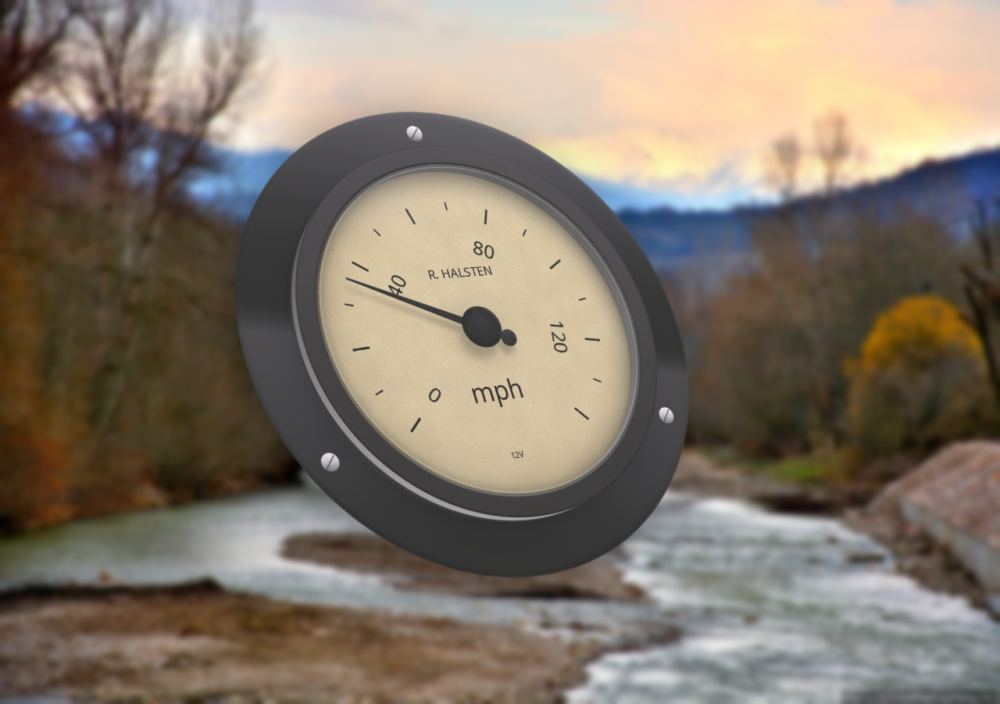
value=35 unit=mph
